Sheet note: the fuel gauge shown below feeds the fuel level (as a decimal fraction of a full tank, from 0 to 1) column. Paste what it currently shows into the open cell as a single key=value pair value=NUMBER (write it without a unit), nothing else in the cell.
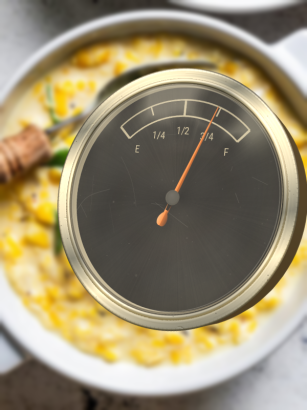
value=0.75
